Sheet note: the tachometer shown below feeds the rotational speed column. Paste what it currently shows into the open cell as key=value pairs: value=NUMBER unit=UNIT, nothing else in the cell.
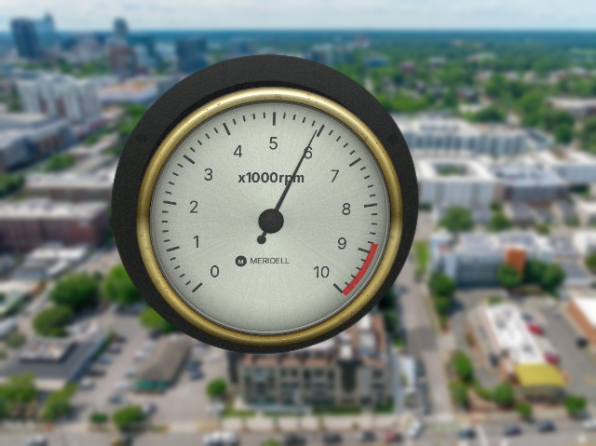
value=5900 unit=rpm
